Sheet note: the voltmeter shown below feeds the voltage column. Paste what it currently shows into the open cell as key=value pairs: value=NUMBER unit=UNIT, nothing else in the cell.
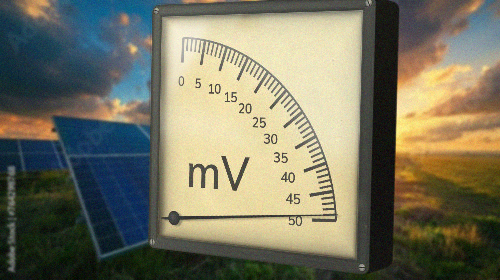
value=49 unit=mV
